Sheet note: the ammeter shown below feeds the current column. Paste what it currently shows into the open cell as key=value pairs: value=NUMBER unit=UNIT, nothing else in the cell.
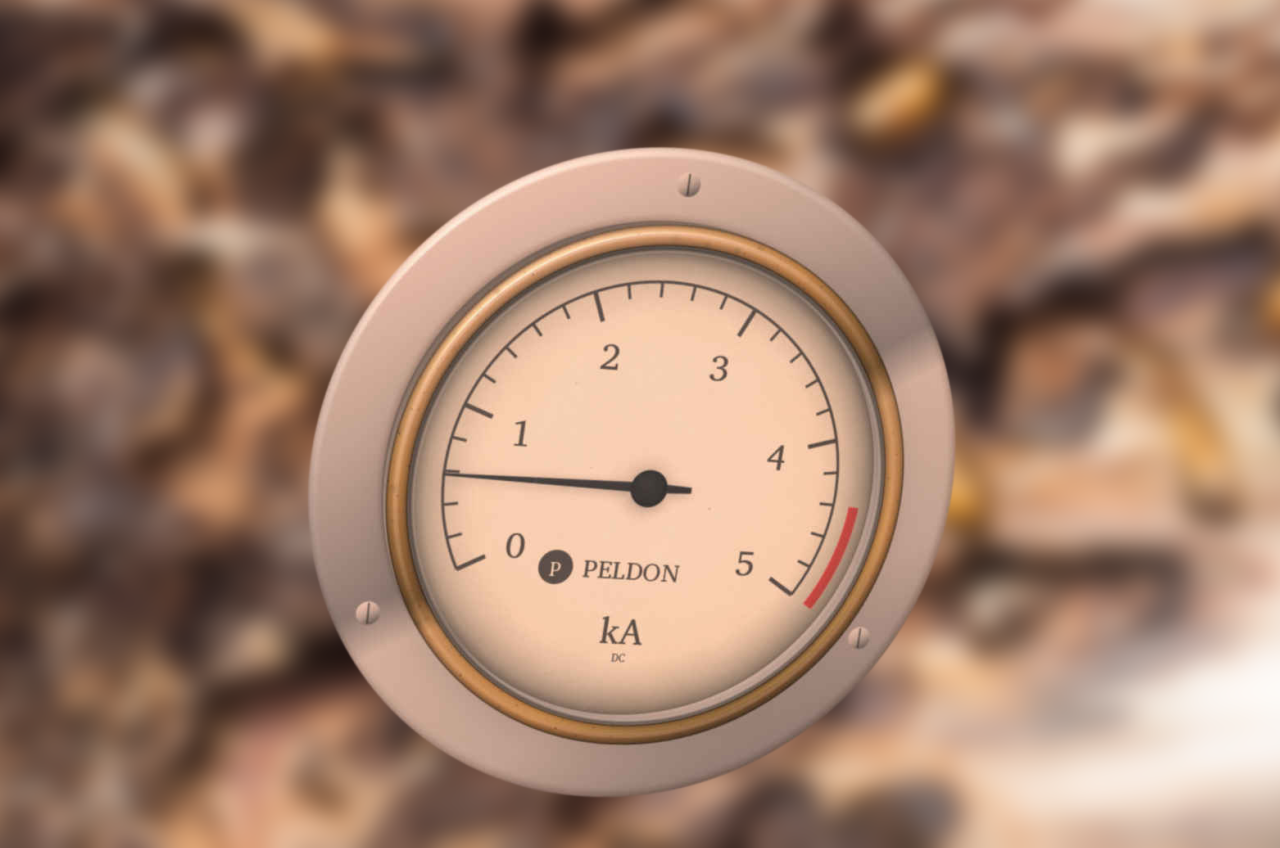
value=0.6 unit=kA
